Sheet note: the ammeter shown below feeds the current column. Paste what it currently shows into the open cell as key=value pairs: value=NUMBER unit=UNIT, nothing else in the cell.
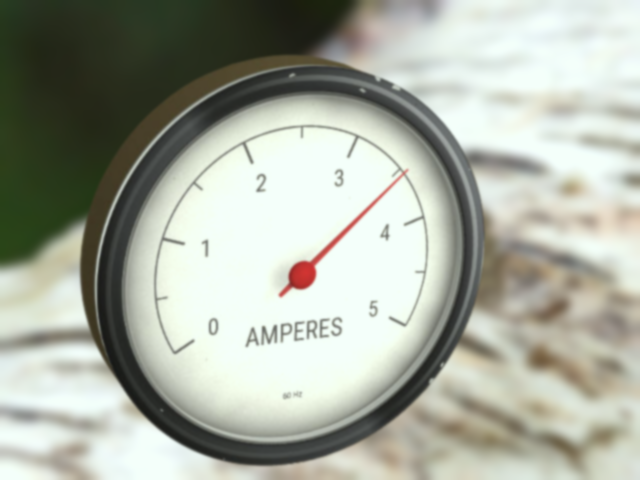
value=3.5 unit=A
